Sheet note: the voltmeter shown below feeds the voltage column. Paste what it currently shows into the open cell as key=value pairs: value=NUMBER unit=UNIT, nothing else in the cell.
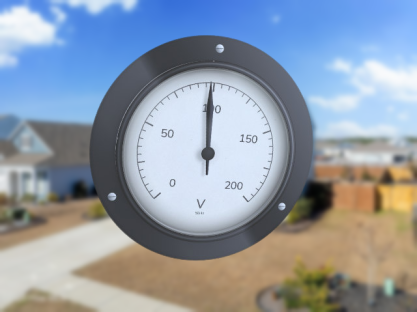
value=97.5 unit=V
